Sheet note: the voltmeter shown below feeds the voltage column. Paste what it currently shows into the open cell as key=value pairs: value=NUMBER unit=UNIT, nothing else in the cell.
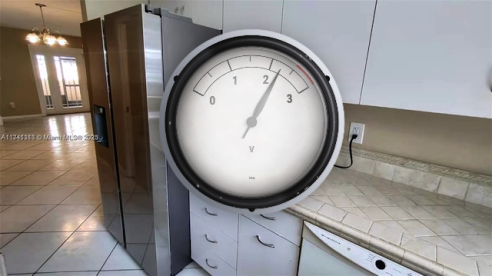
value=2.25 unit=V
